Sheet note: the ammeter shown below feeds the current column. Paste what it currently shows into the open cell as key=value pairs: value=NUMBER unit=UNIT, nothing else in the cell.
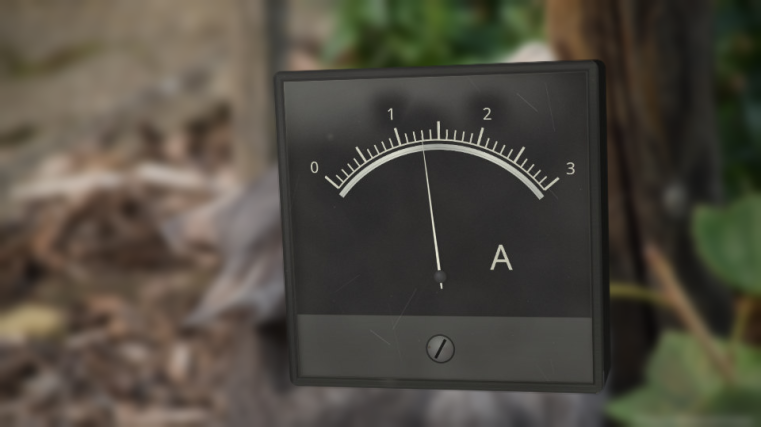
value=1.3 unit=A
